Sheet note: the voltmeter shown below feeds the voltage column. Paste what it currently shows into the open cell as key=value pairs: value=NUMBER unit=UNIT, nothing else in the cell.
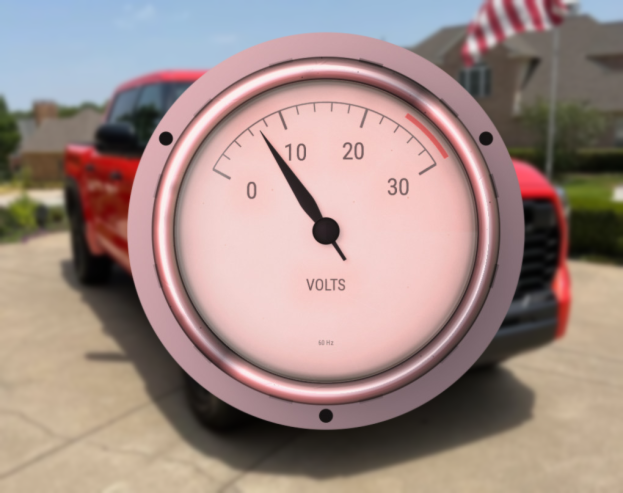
value=7 unit=V
